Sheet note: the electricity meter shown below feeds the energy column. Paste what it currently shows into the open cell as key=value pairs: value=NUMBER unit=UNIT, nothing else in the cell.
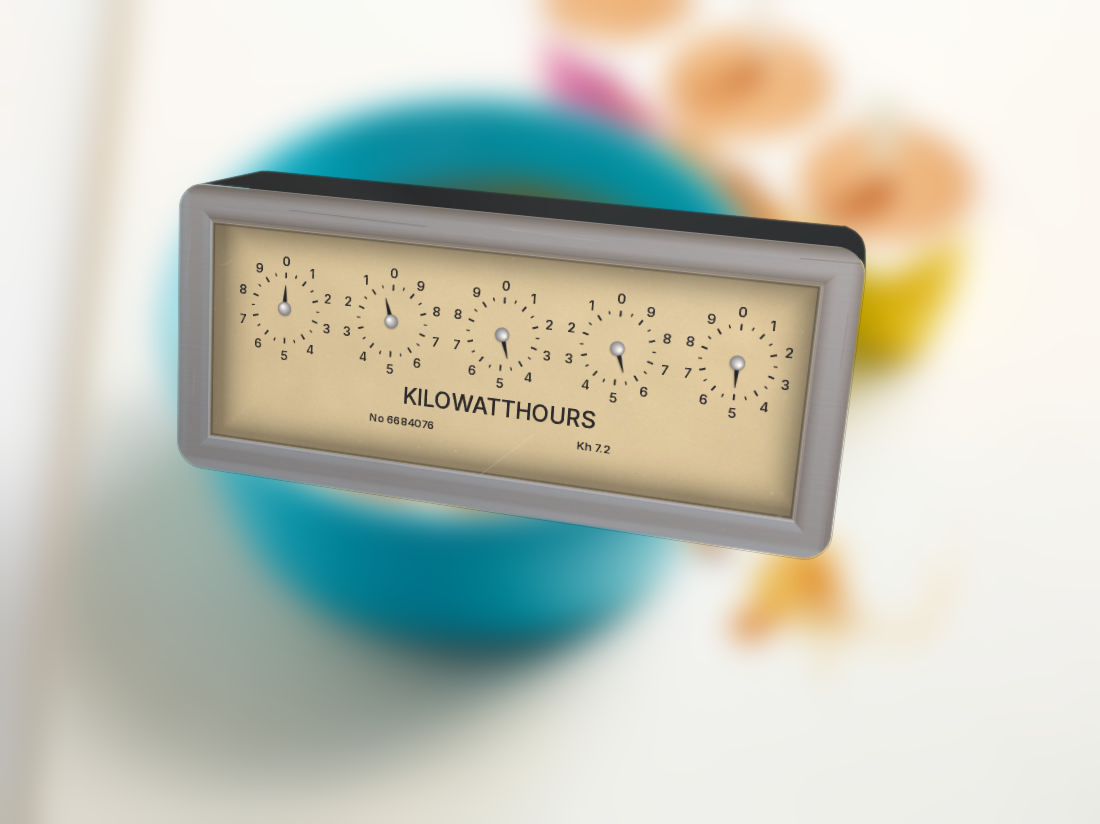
value=455 unit=kWh
